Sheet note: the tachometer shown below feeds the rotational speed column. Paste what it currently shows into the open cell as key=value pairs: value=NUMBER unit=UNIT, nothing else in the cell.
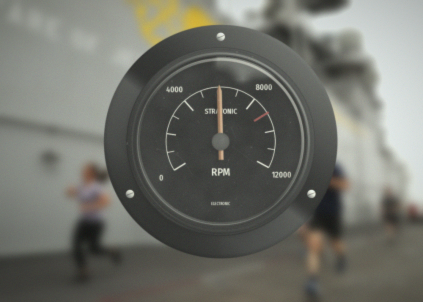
value=6000 unit=rpm
